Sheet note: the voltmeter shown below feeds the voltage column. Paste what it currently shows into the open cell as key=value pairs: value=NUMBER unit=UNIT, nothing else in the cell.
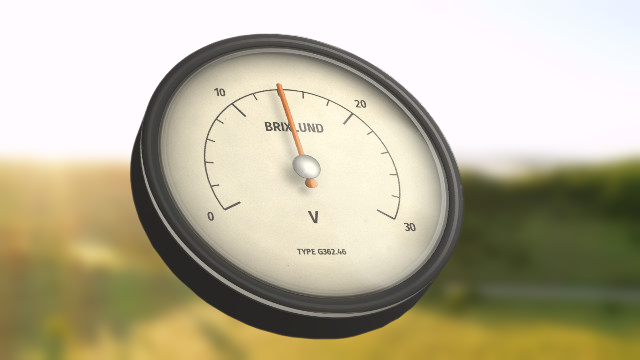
value=14 unit=V
